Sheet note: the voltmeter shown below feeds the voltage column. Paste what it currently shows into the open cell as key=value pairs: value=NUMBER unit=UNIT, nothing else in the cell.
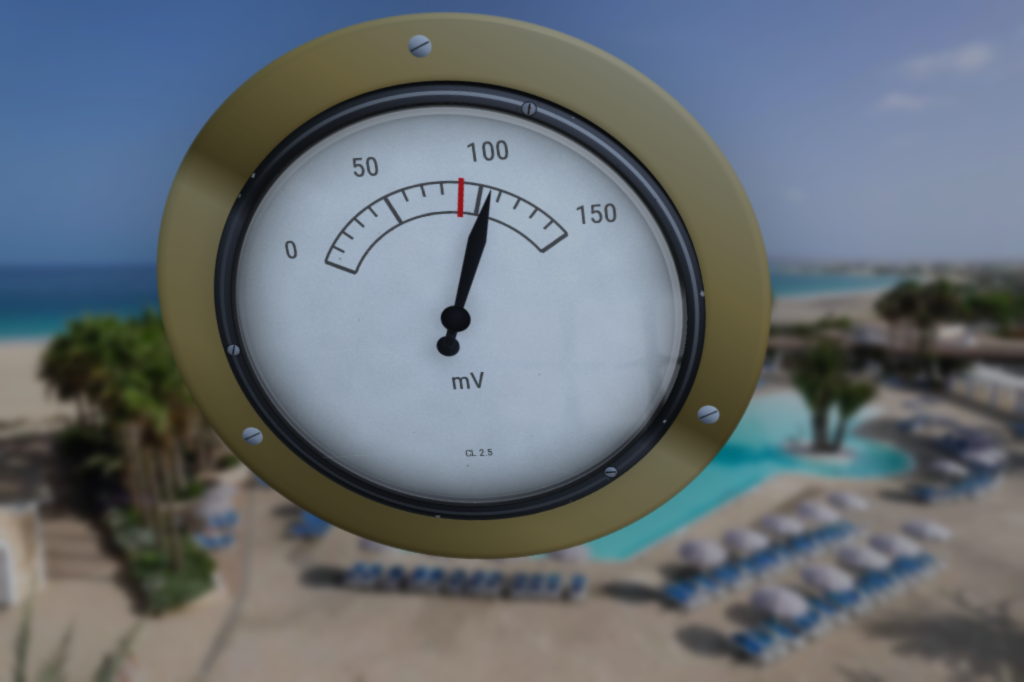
value=105 unit=mV
